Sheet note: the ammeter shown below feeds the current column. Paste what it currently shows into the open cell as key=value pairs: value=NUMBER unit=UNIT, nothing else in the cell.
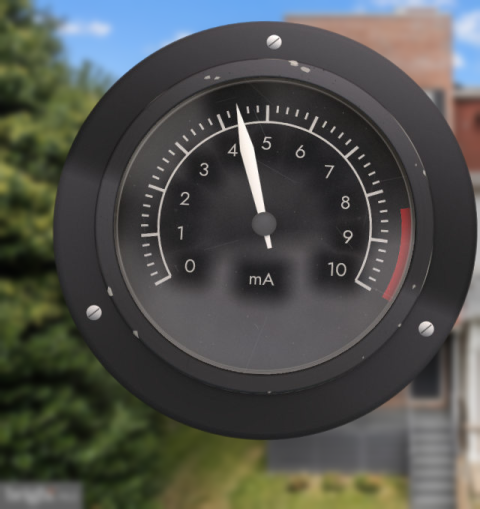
value=4.4 unit=mA
